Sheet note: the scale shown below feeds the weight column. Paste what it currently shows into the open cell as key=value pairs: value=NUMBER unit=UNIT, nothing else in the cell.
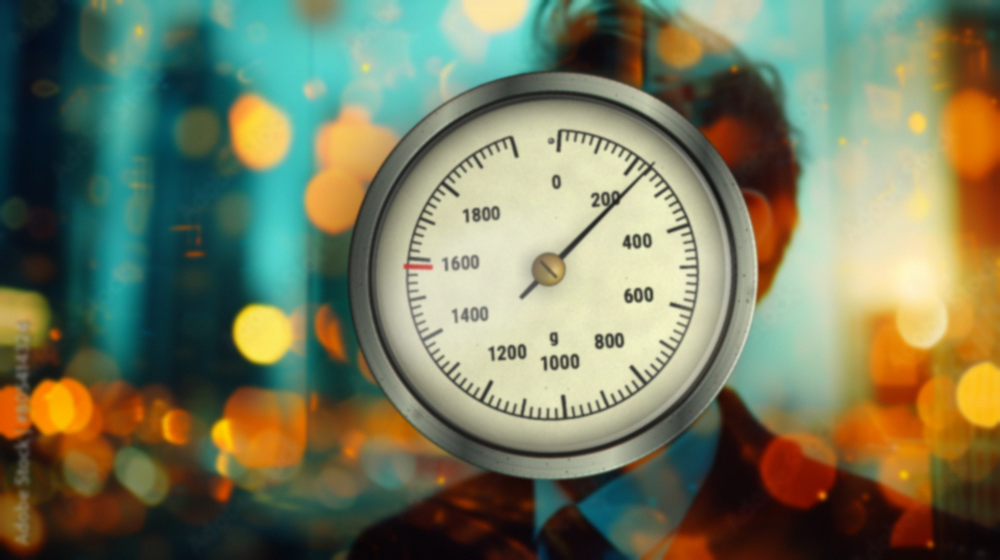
value=240 unit=g
